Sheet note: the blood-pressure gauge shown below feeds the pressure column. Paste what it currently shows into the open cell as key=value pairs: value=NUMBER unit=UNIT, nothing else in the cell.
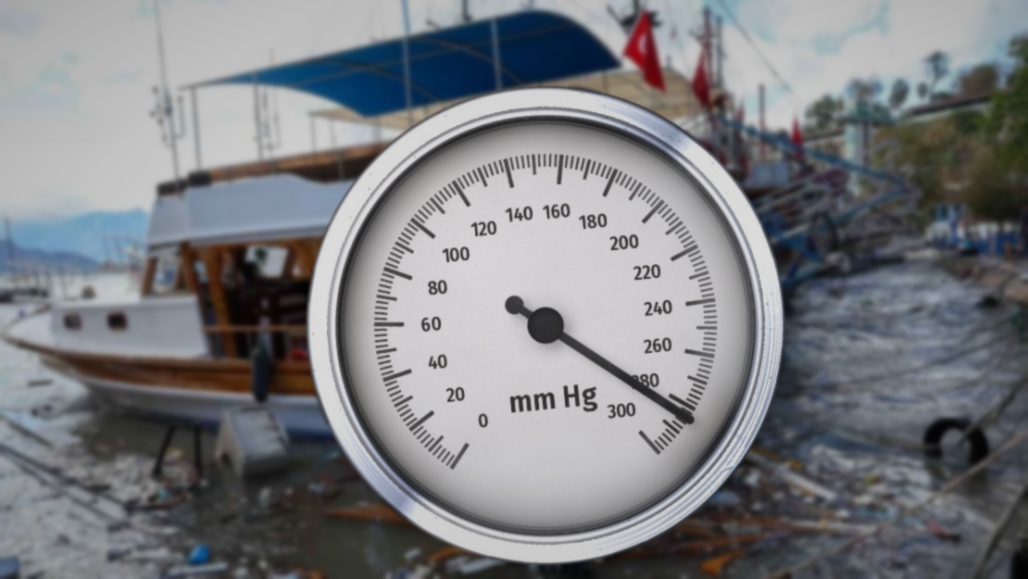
value=284 unit=mmHg
